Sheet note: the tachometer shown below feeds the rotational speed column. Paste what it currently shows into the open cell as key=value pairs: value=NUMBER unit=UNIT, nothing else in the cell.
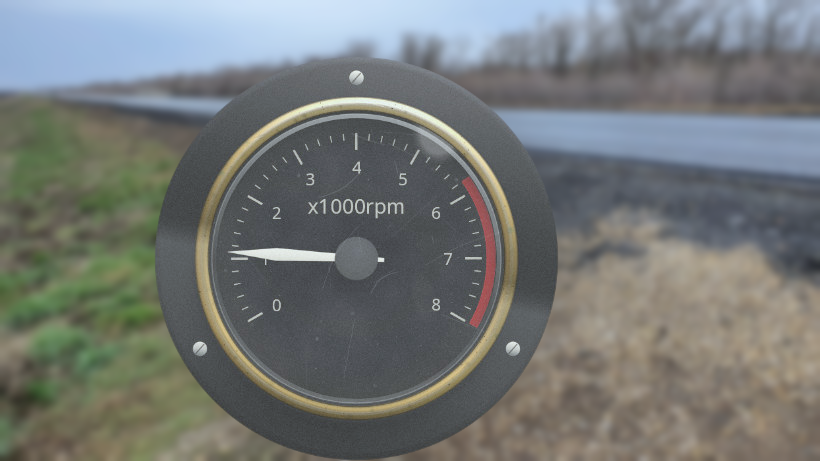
value=1100 unit=rpm
